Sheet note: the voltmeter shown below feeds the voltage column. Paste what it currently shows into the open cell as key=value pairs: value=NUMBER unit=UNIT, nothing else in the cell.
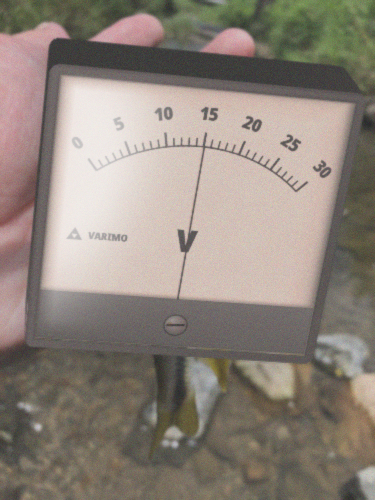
value=15 unit=V
